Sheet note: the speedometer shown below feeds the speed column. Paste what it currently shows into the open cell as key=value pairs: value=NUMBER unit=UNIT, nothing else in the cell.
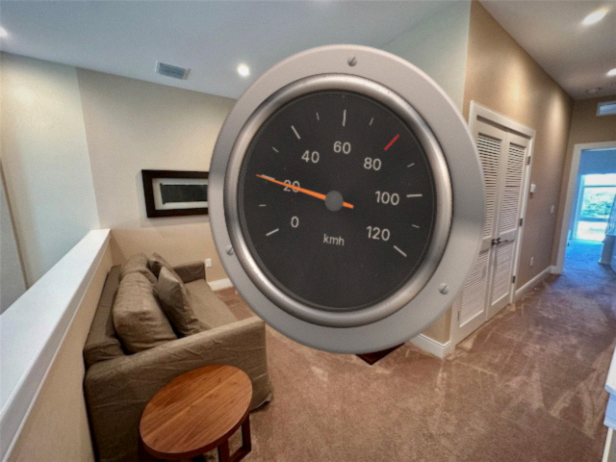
value=20 unit=km/h
